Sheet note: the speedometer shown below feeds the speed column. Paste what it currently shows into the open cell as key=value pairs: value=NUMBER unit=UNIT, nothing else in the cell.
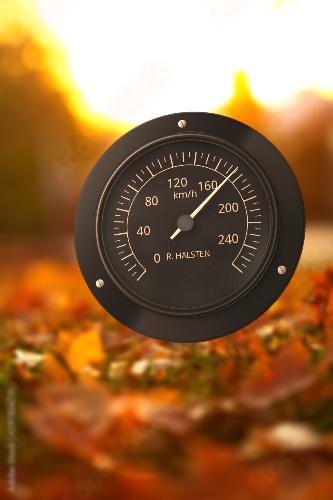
value=175 unit=km/h
